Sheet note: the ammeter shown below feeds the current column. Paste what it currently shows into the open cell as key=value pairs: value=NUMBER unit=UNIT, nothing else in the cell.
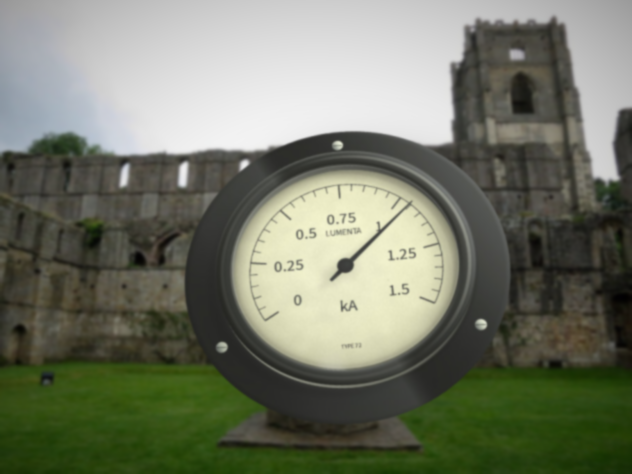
value=1.05 unit=kA
